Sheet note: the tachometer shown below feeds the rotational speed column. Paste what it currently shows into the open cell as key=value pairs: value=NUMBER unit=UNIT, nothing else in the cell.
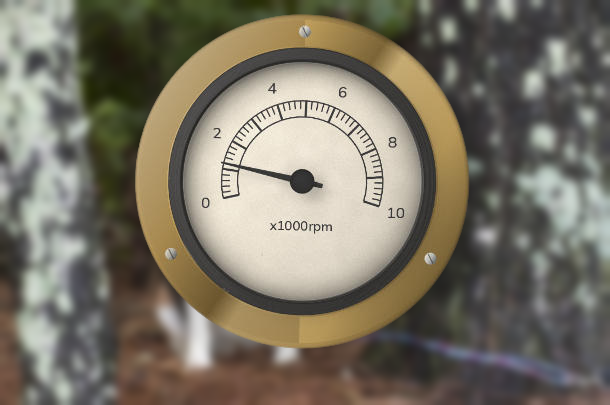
value=1200 unit=rpm
